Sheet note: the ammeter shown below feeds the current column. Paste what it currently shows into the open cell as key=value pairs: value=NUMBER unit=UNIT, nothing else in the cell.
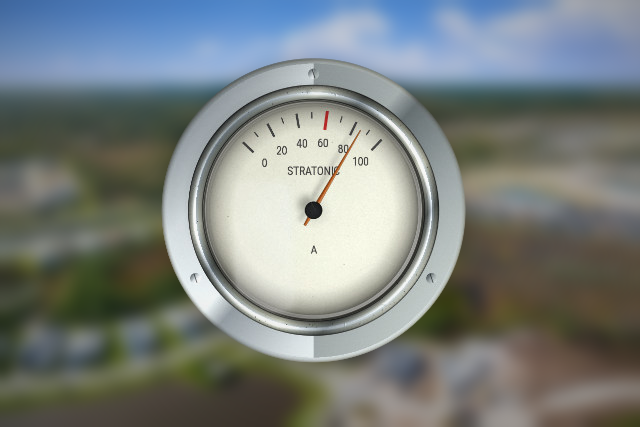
value=85 unit=A
